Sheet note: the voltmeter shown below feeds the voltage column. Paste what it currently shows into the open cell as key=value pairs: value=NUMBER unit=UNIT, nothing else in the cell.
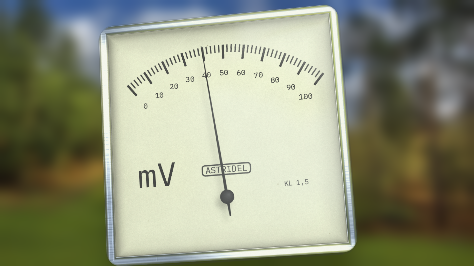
value=40 unit=mV
